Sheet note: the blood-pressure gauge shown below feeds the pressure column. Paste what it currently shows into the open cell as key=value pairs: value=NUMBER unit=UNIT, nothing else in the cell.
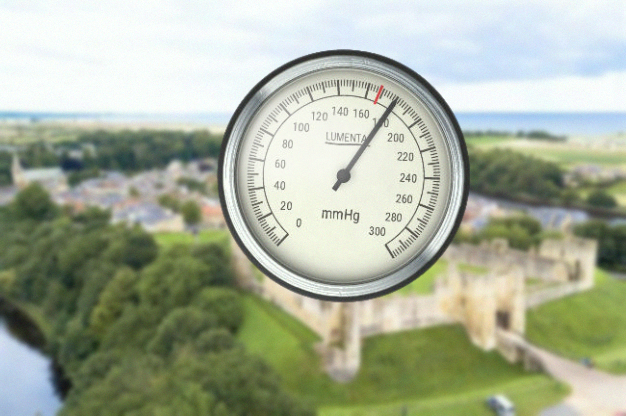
value=180 unit=mmHg
